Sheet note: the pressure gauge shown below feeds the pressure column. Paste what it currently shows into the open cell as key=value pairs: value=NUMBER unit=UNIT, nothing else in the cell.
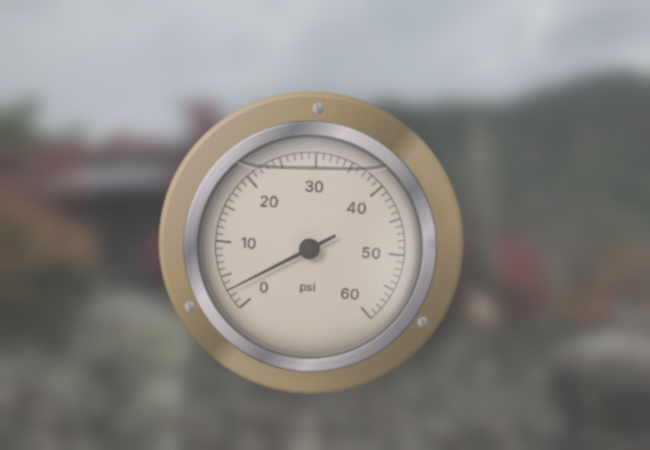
value=3 unit=psi
